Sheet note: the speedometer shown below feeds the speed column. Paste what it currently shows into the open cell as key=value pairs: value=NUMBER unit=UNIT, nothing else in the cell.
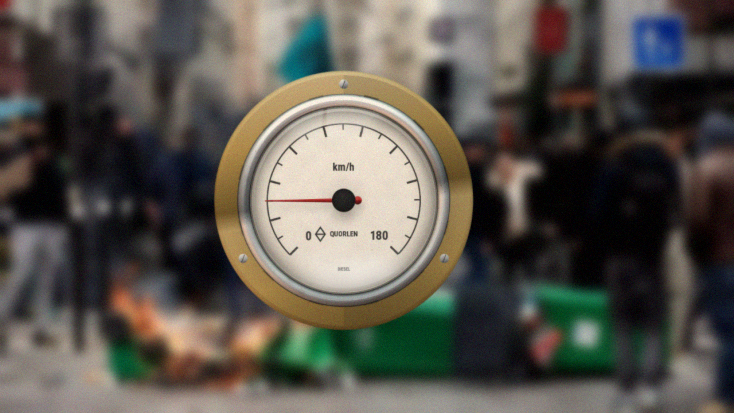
value=30 unit=km/h
